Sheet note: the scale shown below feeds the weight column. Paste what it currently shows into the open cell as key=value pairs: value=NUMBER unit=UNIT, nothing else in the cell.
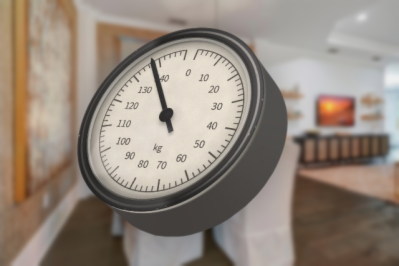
value=138 unit=kg
